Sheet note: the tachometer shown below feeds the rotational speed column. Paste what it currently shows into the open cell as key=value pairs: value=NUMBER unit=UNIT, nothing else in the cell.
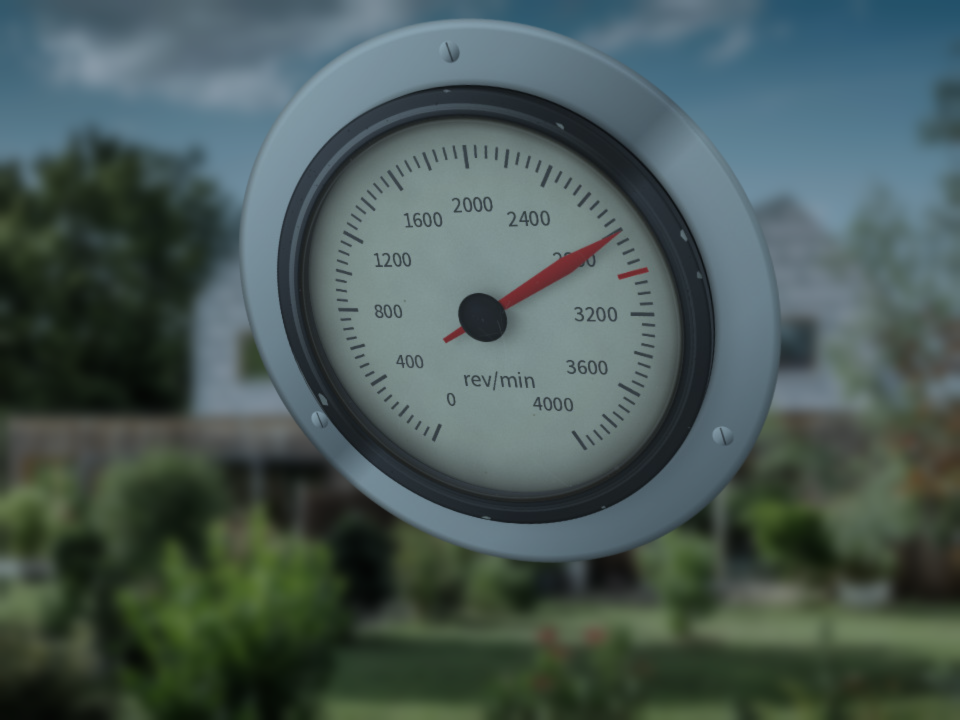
value=2800 unit=rpm
